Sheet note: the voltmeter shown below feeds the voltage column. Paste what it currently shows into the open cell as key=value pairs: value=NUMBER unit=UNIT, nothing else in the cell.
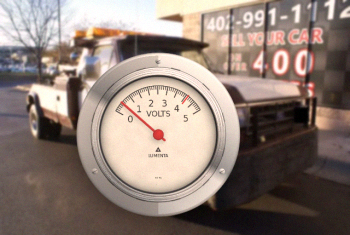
value=0.5 unit=V
